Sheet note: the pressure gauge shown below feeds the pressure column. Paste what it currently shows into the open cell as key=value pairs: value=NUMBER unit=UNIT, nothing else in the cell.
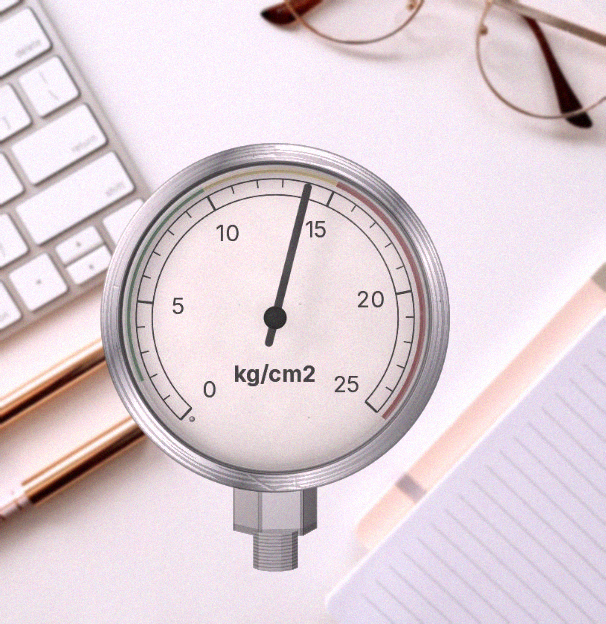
value=14 unit=kg/cm²
